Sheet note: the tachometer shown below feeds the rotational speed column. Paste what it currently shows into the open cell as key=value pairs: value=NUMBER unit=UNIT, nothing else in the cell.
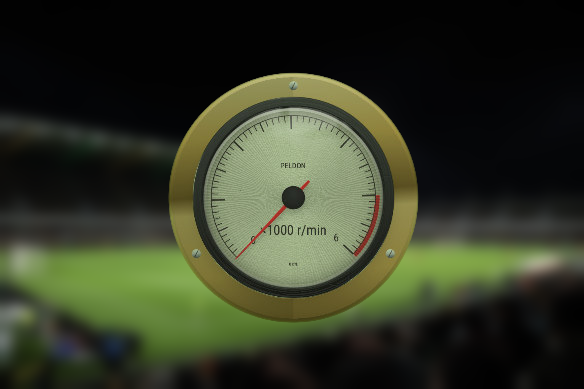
value=0 unit=rpm
